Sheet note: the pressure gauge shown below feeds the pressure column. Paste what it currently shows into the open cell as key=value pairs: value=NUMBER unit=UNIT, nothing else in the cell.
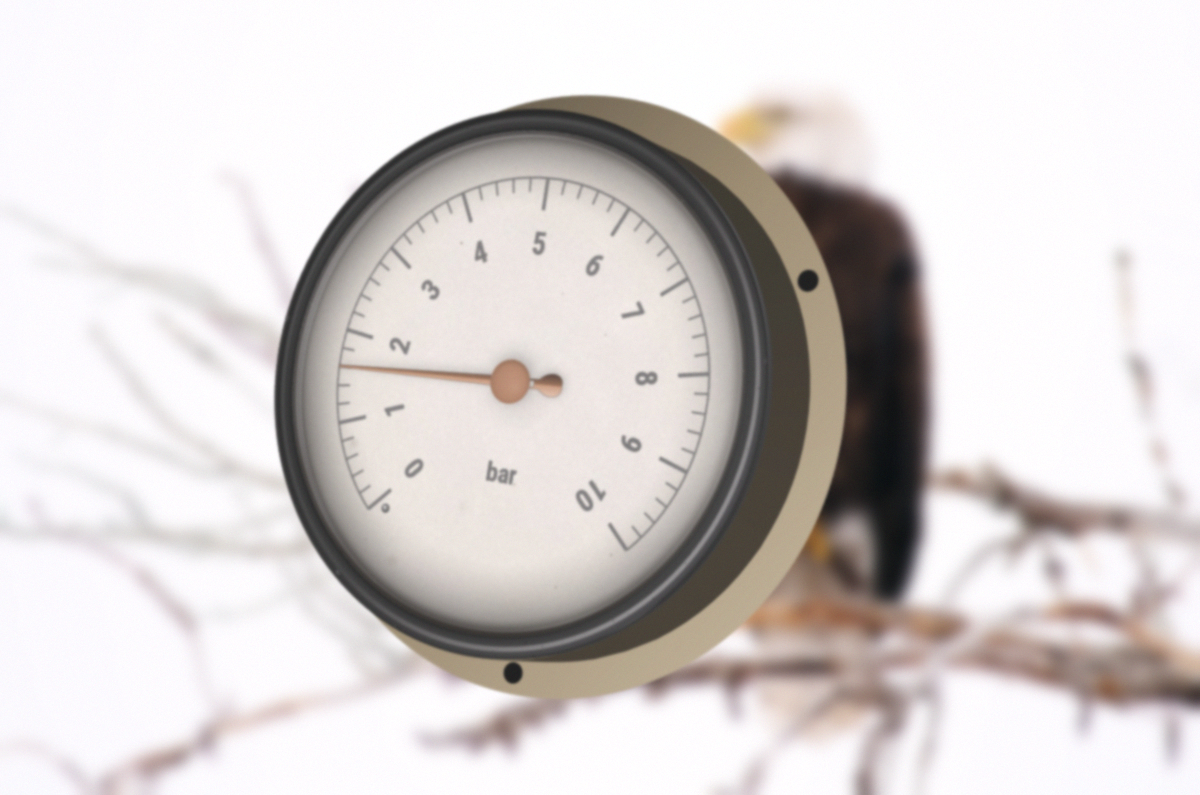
value=1.6 unit=bar
